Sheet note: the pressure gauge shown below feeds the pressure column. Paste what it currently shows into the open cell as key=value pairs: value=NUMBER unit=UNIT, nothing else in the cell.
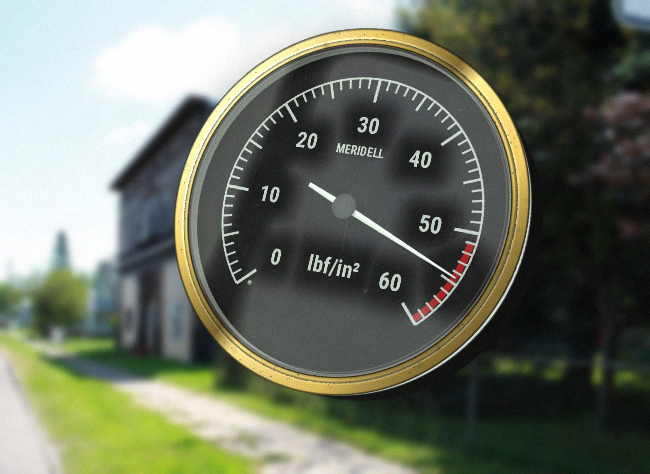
value=54.5 unit=psi
